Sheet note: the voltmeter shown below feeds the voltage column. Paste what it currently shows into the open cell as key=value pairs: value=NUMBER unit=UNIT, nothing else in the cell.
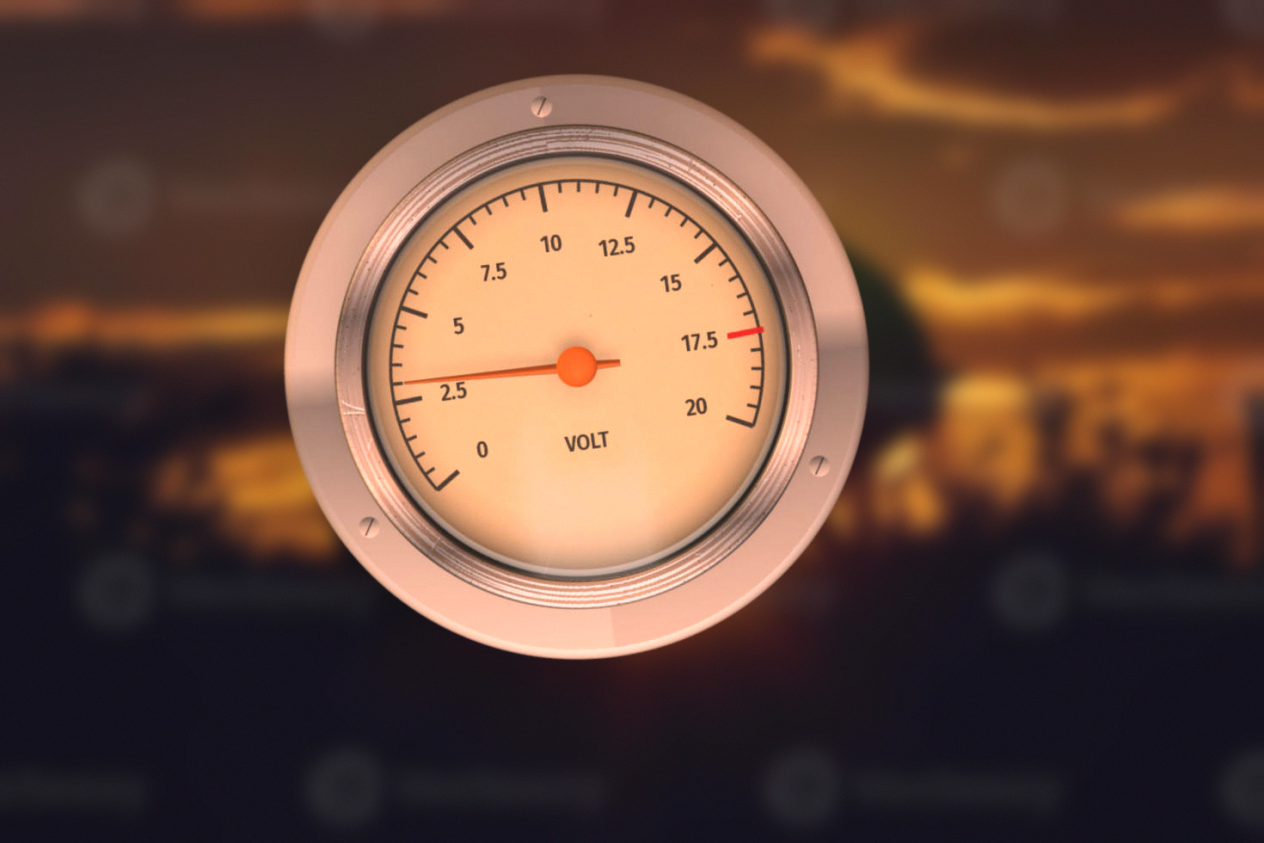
value=3 unit=V
